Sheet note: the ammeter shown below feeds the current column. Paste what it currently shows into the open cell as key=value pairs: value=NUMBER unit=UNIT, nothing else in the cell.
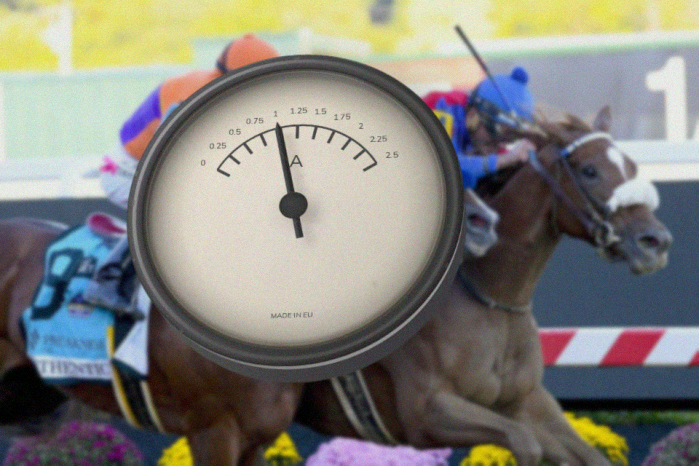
value=1 unit=A
